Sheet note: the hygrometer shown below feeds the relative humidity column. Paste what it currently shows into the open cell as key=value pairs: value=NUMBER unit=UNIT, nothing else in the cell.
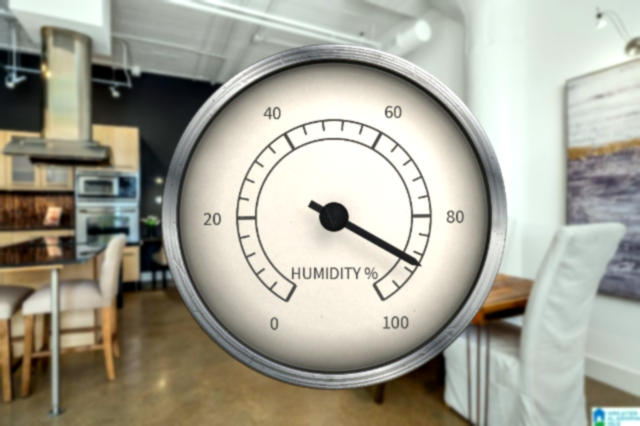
value=90 unit=%
